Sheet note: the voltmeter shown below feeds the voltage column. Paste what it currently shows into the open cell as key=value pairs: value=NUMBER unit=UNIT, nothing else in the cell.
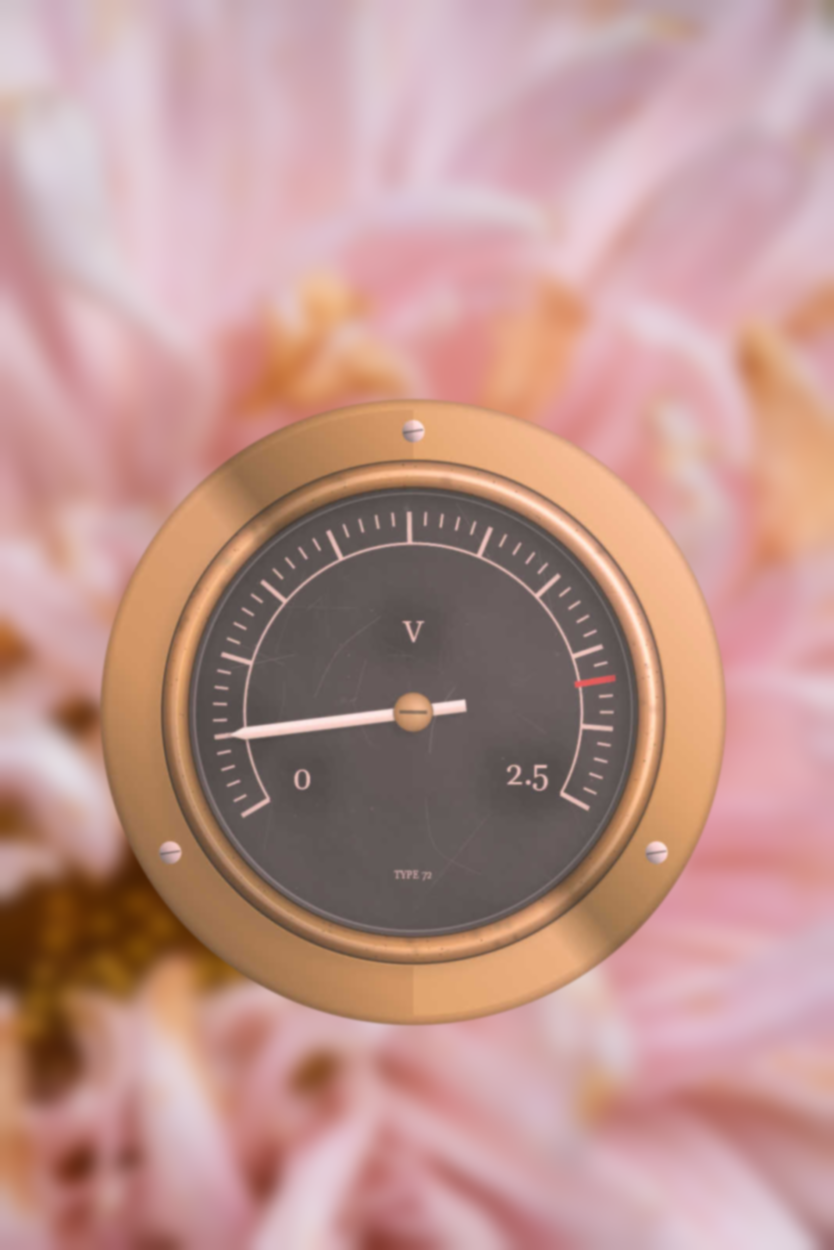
value=0.25 unit=V
